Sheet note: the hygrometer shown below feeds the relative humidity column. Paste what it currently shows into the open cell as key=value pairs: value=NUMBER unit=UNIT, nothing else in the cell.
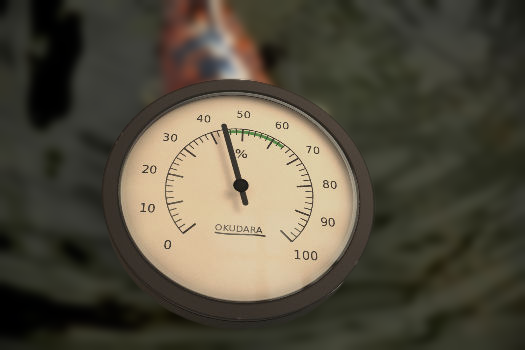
value=44 unit=%
